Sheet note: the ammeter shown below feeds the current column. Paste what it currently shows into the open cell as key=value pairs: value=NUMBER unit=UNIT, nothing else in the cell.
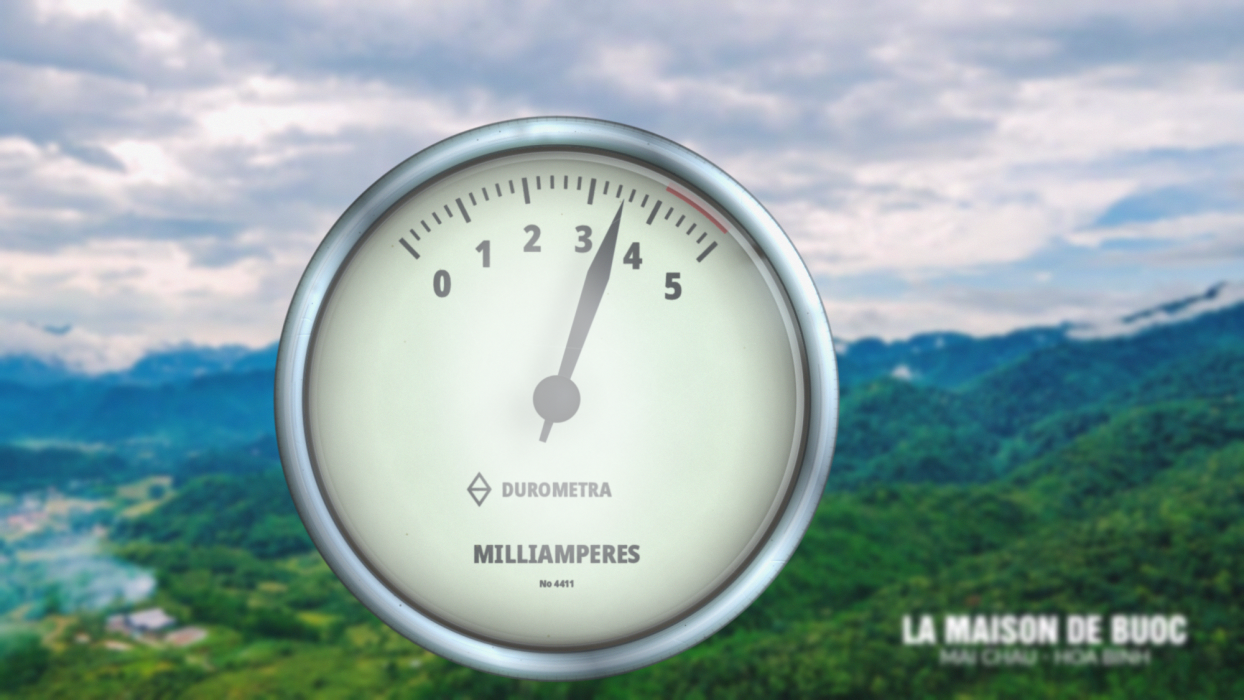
value=3.5 unit=mA
